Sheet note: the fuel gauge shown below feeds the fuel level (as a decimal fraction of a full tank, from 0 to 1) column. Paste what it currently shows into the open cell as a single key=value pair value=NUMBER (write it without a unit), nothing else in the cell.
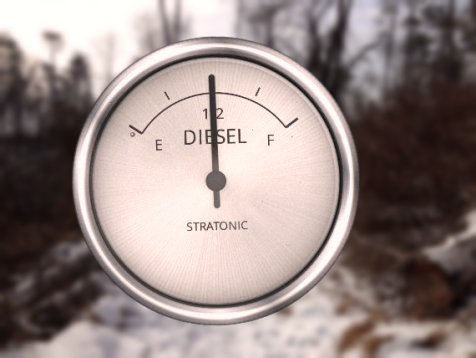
value=0.5
